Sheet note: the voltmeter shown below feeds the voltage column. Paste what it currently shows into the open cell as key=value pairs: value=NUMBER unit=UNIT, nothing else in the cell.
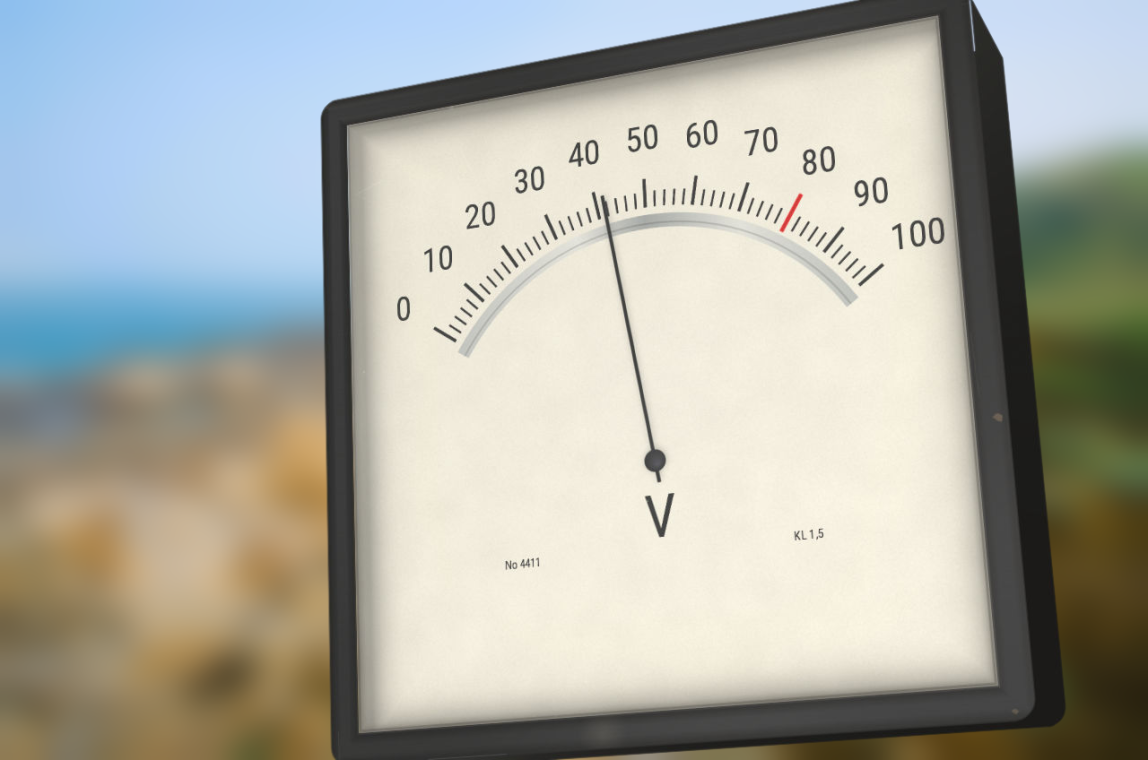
value=42 unit=V
